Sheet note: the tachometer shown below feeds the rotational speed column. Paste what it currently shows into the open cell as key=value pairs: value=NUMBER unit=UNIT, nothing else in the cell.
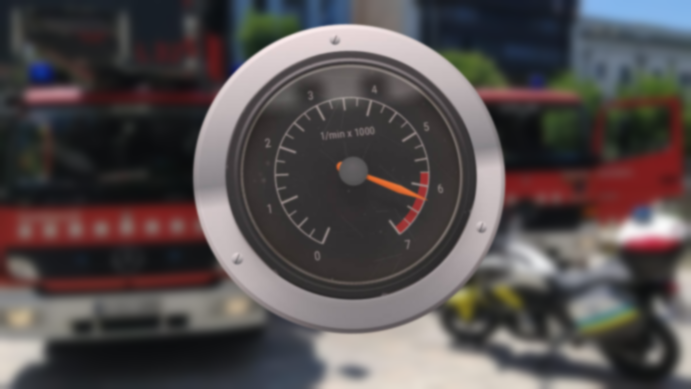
value=6250 unit=rpm
